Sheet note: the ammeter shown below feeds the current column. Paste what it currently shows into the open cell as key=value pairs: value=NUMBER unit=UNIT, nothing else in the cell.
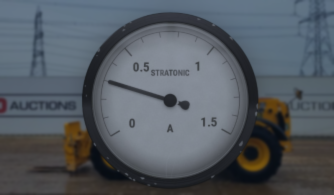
value=0.3 unit=A
